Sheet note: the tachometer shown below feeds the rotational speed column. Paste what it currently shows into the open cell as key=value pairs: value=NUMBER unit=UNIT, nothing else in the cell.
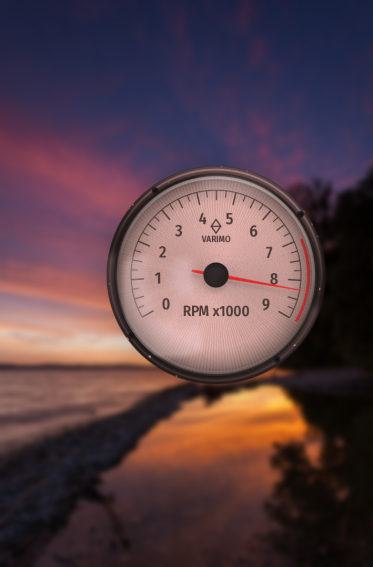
value=8250 unit=rpm
